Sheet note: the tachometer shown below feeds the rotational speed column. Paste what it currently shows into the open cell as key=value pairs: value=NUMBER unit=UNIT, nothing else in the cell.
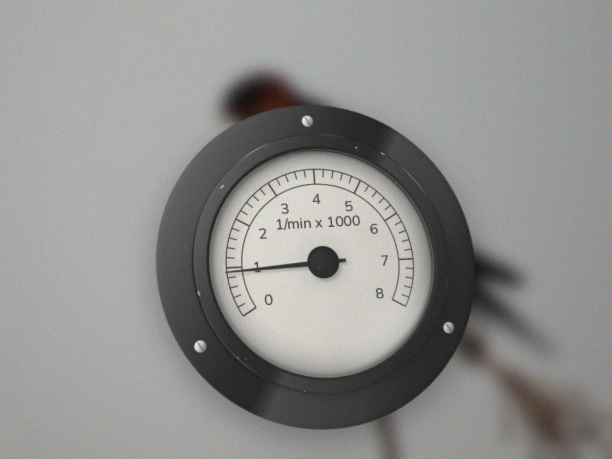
value=900 unit=rpm
